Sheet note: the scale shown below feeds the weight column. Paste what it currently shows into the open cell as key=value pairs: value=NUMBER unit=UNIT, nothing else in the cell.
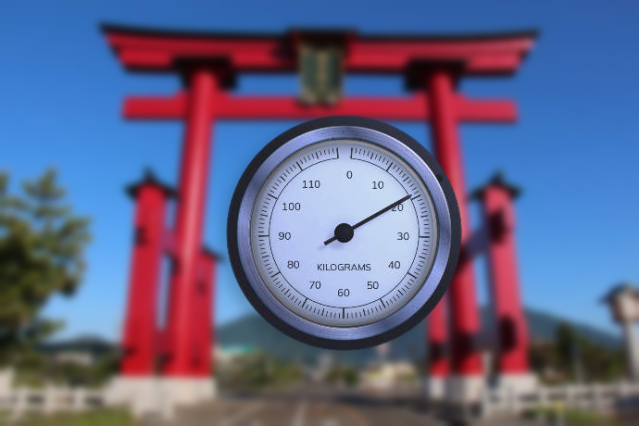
value=19 unit=kg
